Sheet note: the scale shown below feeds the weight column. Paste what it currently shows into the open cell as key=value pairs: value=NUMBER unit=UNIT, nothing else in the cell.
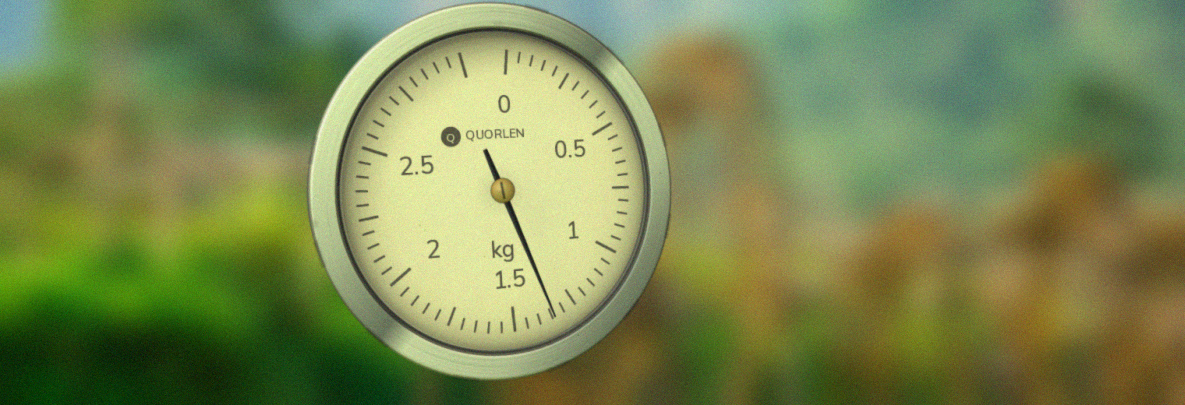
value=1.35 unit=kg
